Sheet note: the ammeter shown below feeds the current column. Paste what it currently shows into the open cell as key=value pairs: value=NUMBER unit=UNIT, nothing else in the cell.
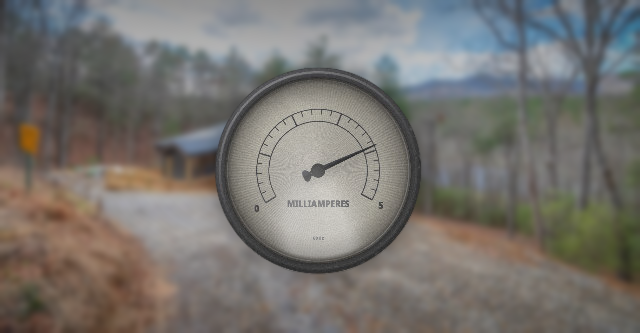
value=3.9 unit=mA
